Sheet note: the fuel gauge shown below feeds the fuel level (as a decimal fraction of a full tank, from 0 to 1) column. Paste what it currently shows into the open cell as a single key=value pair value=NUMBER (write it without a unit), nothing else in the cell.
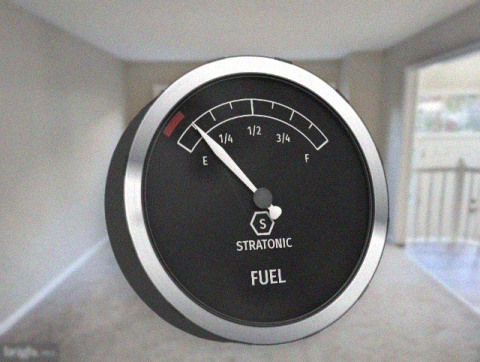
value=0.125
